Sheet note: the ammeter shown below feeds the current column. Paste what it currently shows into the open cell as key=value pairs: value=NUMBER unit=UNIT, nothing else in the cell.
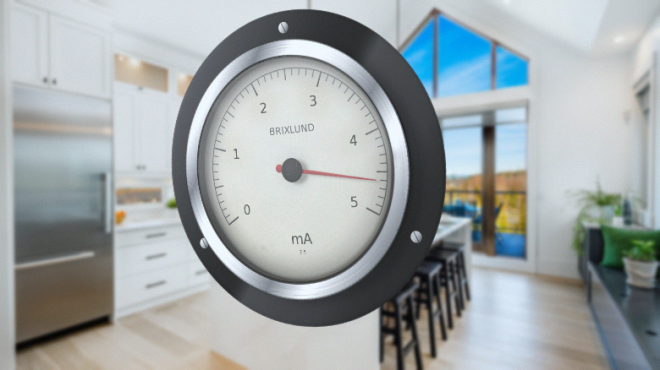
value=4.6 unit=mA
